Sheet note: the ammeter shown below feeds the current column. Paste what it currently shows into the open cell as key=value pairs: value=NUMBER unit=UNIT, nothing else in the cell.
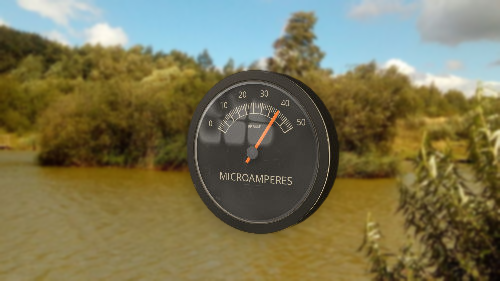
value=40 unit=µA
